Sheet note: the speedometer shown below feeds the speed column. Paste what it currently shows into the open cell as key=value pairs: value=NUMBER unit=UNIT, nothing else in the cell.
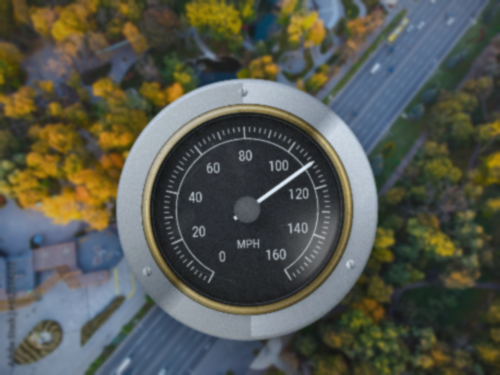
value=110 unit=mph
